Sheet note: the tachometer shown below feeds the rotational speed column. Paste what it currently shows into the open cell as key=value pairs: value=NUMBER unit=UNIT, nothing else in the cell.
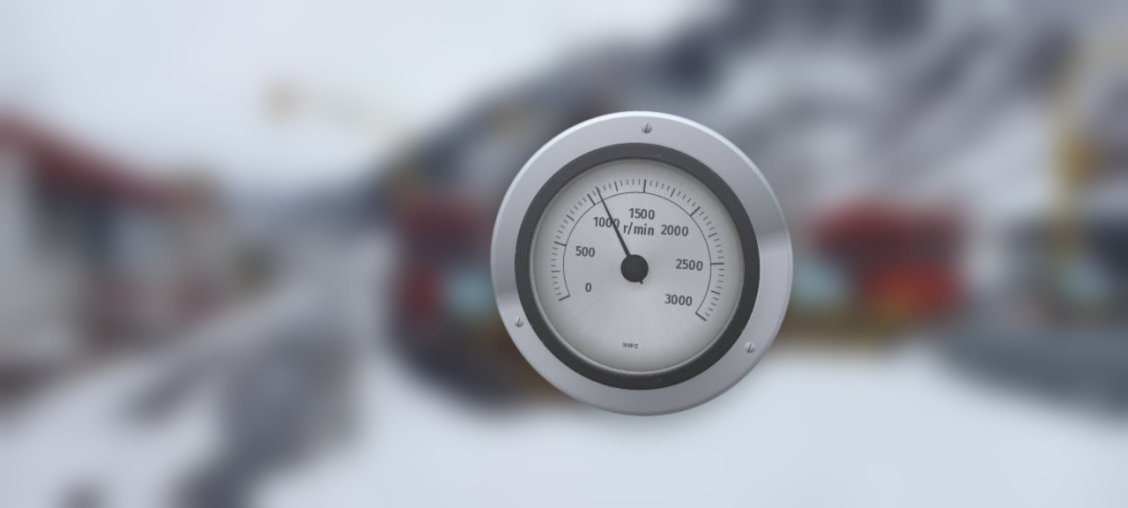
value=1100 unit=rpm
